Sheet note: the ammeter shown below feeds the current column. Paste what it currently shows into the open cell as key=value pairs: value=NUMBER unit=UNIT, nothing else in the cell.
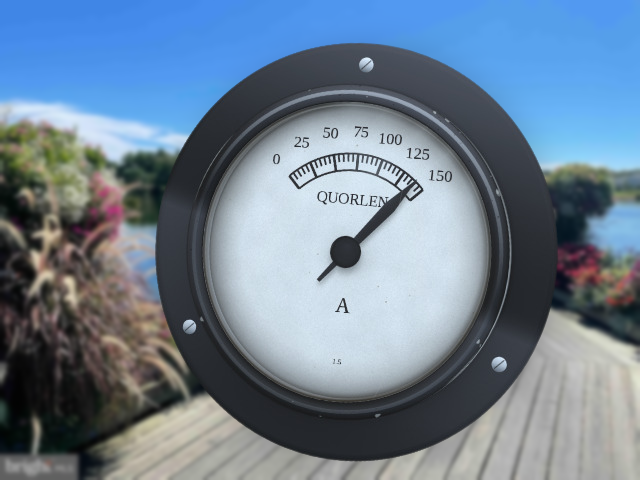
value=140 unit=A
